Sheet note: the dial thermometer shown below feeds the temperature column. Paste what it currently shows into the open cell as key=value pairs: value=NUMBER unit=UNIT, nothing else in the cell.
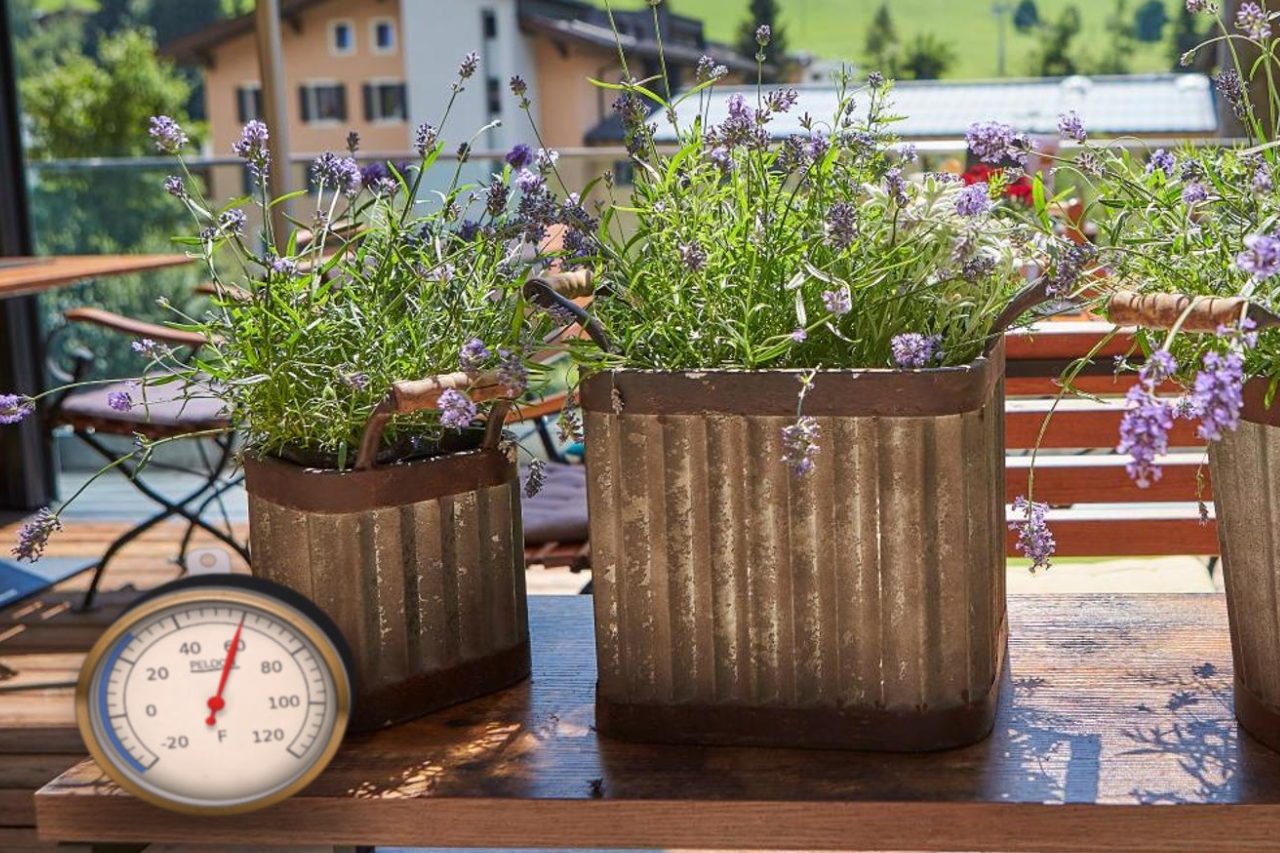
value=60 unit=°F
